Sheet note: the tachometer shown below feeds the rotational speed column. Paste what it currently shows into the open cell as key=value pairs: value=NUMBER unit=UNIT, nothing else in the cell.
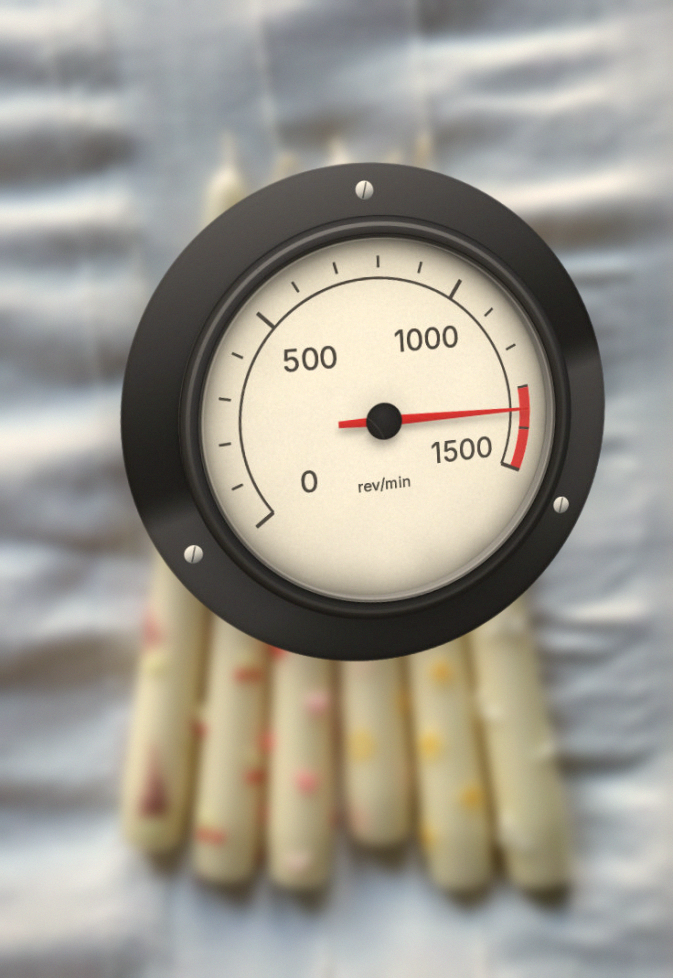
value=1350 unit=rpm
